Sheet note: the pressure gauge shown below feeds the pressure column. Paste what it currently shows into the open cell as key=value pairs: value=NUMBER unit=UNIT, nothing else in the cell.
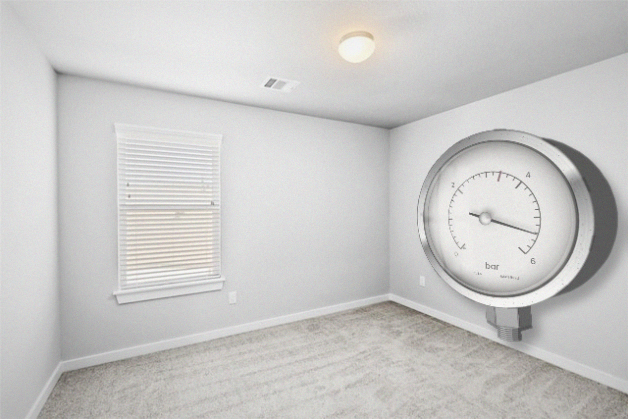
value=5.4 unit=bar
